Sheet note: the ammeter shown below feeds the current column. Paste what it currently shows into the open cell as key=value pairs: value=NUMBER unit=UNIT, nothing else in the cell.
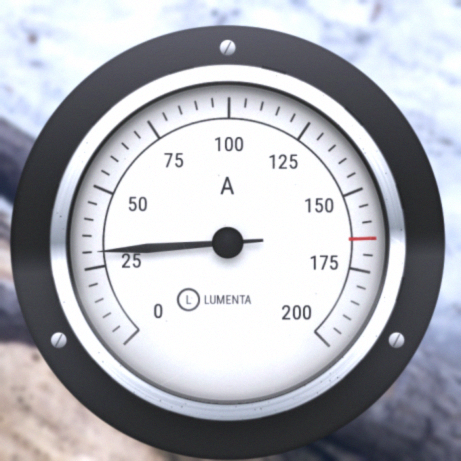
value=30 unit=A
